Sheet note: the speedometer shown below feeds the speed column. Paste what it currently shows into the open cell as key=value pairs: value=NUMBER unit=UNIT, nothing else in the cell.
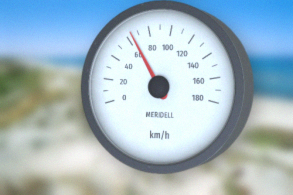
value=65 unit=km/h
